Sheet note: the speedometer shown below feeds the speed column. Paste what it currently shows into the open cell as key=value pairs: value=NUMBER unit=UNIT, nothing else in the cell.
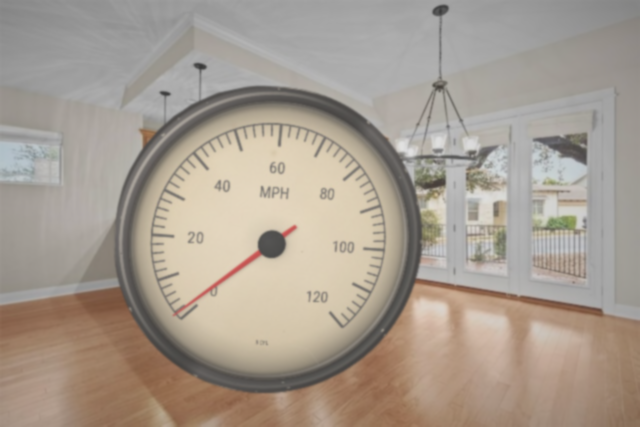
value=2 unit=mph
